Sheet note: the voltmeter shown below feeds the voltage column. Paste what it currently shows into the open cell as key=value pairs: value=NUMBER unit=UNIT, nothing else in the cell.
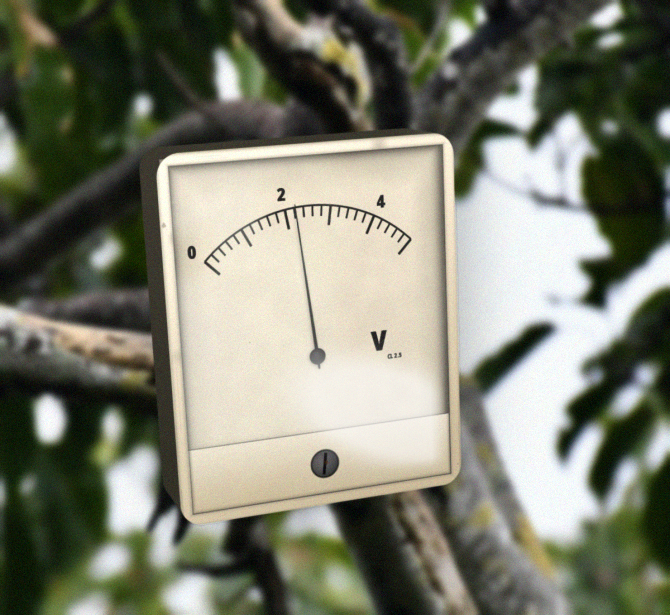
value=2.2 unit=V
